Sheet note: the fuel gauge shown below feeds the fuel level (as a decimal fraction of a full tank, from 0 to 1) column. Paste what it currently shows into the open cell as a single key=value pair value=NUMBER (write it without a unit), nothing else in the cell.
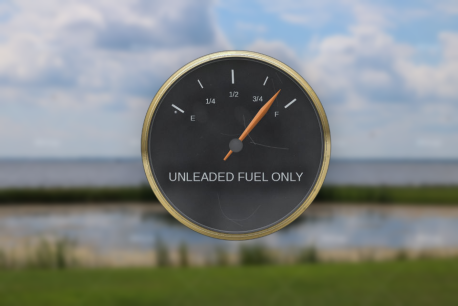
value=0.875
